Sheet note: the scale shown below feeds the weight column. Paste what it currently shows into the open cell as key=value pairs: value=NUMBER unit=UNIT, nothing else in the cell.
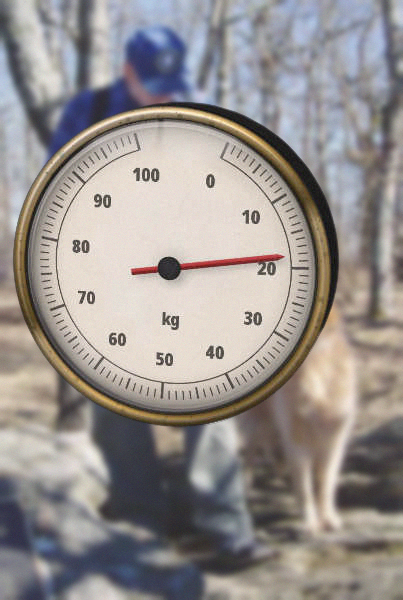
value=18 unit=kg
